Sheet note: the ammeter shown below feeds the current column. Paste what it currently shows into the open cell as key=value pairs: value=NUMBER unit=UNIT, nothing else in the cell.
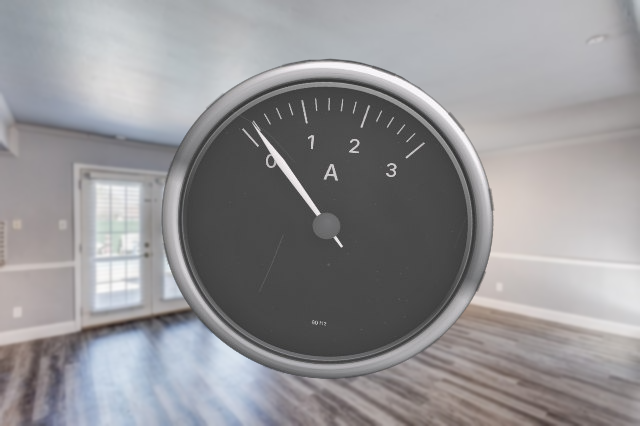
value=0.2 unit=A
